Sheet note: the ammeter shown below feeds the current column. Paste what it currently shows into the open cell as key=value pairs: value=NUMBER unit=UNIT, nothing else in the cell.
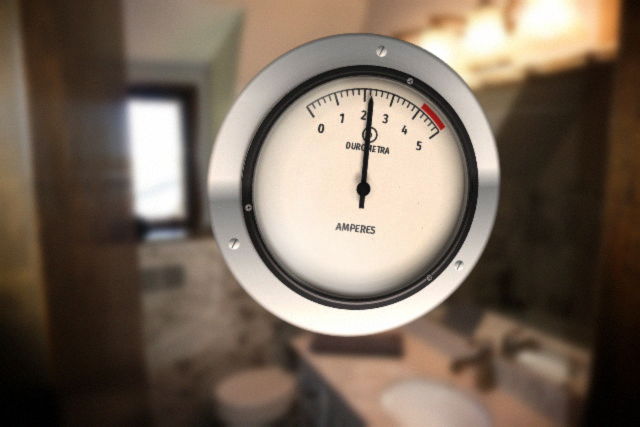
value=2.2 unit=A
